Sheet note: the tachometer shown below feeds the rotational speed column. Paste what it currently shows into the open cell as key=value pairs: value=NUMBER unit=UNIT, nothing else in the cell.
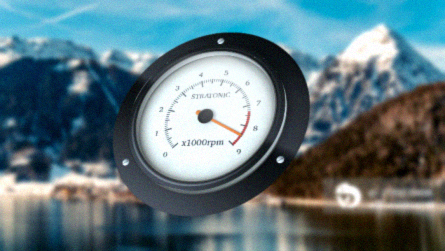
value=8500 unit=rpm
